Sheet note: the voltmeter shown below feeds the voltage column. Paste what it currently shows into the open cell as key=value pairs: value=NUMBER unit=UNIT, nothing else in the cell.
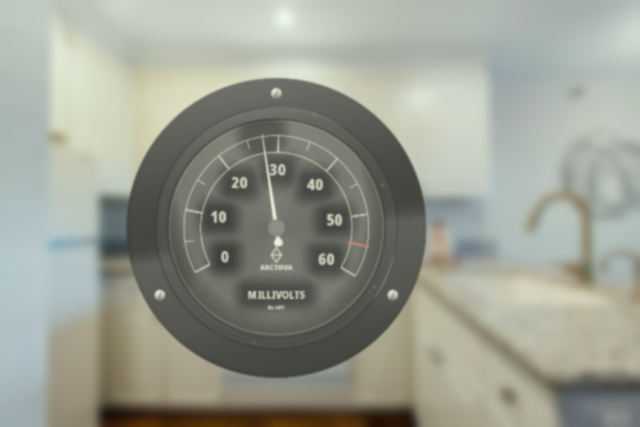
value=27.5 unit=mV
